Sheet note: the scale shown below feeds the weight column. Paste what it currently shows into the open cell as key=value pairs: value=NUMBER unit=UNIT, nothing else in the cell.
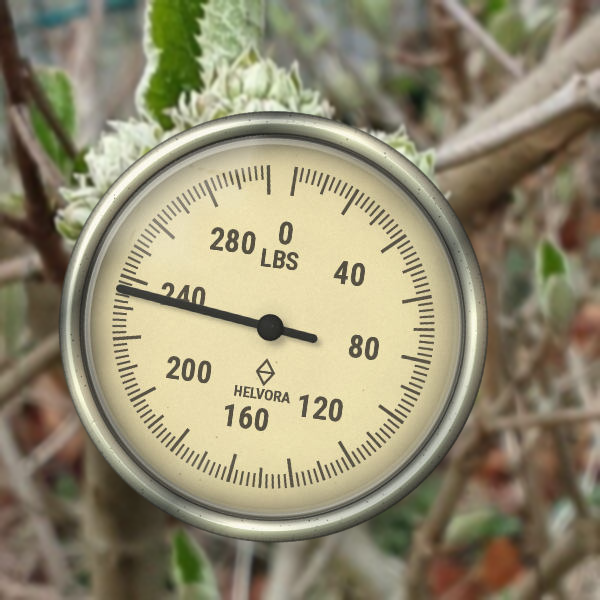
value=236 unit=lb
